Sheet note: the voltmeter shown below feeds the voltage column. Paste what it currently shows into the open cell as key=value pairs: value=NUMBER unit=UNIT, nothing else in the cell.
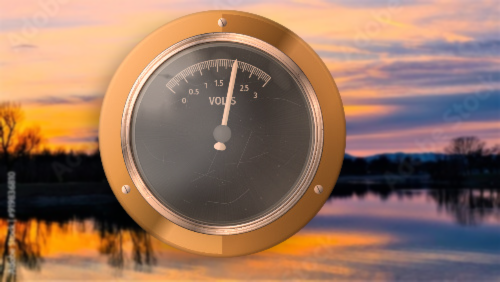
value=2 unit=V
